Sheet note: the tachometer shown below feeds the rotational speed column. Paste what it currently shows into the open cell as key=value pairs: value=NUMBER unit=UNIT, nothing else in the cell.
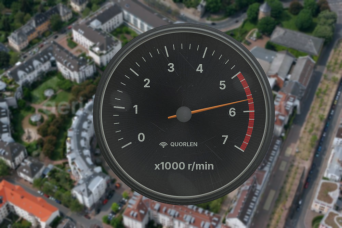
value=5700 unit=rpm
